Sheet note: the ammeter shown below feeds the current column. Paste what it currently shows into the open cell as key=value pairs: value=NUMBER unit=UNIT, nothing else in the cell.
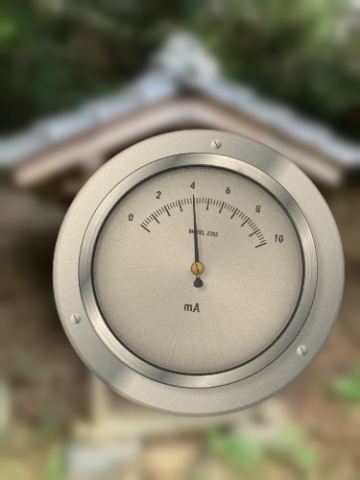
value=4 unit=mA
